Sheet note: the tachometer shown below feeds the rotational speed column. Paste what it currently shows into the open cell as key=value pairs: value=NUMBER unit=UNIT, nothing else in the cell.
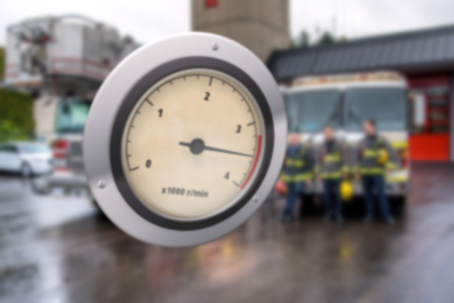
value=3500 unit=rpm
